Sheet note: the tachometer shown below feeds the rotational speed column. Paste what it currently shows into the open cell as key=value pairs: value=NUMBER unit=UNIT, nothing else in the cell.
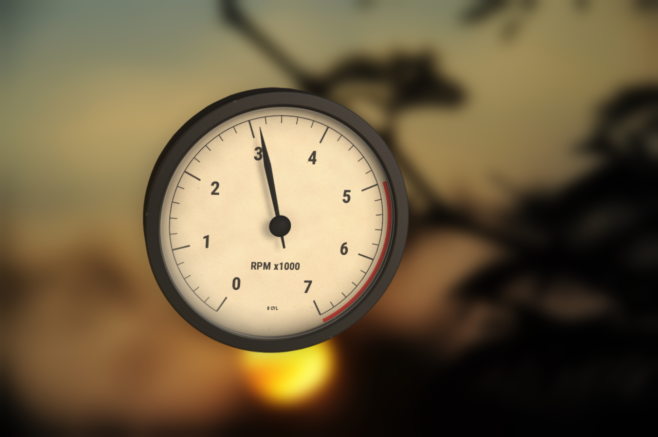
value=3100 unit=rpm
